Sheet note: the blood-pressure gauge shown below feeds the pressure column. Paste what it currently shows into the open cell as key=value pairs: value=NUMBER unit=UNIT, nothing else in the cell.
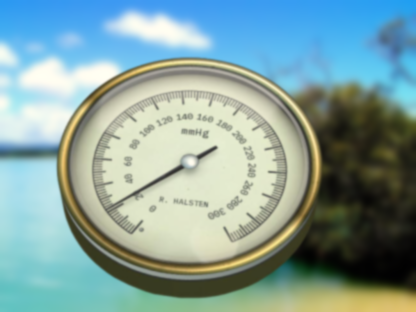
value=20 unit=mmHg
